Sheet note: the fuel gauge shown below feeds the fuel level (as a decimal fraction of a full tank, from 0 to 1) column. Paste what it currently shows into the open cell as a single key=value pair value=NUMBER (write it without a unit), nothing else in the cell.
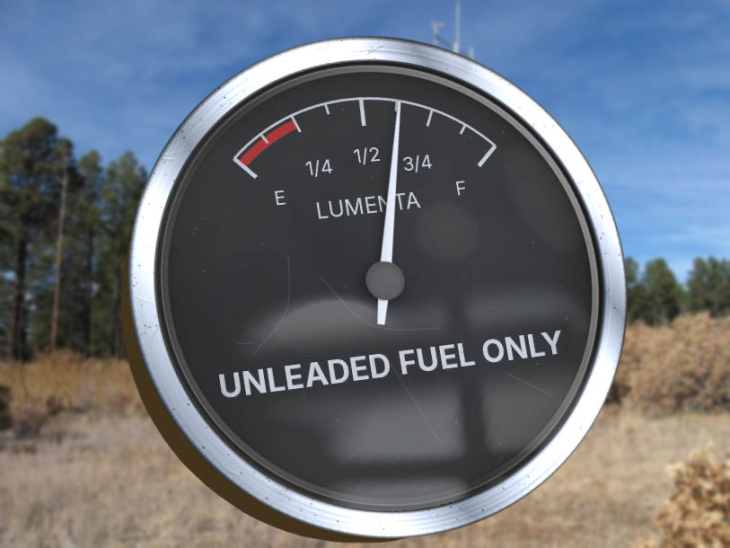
value=0.625
